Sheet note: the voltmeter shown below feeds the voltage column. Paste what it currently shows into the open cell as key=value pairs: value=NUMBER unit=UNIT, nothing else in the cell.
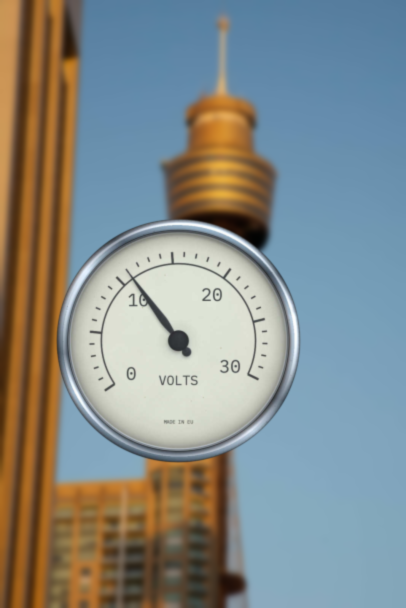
value=11 unit=V
